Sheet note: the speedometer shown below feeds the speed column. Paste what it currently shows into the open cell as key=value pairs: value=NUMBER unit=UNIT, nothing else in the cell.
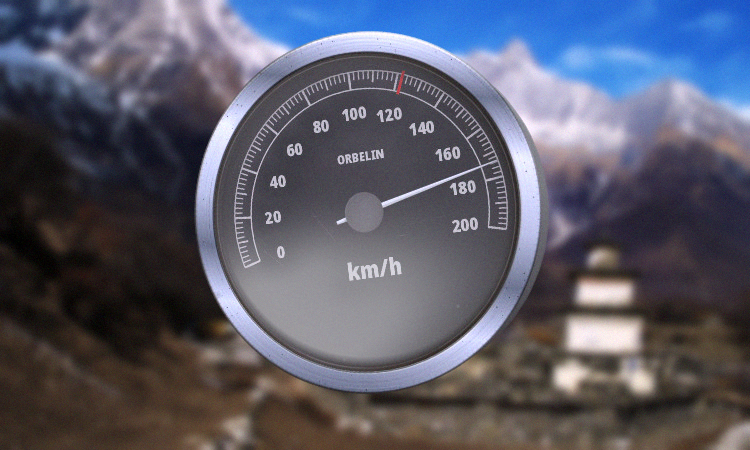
value=174 unit=km/h
